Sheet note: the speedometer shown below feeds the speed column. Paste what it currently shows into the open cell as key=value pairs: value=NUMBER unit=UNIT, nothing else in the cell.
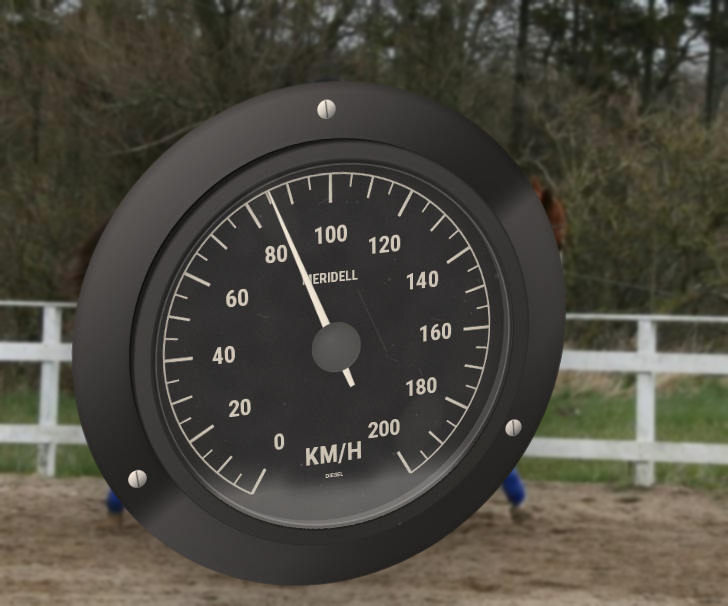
value=85 unit=km/h
